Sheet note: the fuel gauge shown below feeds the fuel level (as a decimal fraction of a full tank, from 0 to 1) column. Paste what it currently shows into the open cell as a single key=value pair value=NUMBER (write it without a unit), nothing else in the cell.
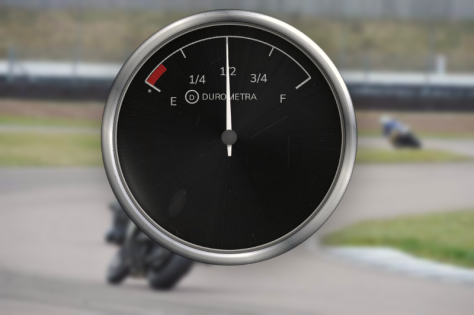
value=0.5
